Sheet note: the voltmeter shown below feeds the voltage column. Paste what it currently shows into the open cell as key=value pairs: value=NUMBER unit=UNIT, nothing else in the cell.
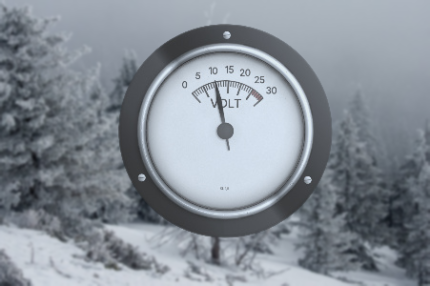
value=10 unit=V
